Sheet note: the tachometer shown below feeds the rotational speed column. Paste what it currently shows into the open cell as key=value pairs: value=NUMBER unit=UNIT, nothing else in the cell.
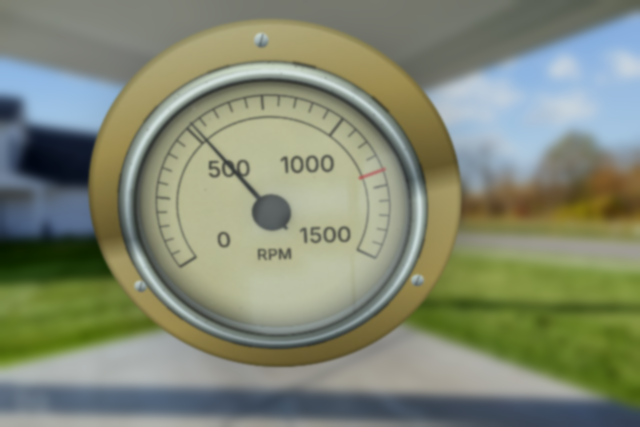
value=525 unit=rpm
